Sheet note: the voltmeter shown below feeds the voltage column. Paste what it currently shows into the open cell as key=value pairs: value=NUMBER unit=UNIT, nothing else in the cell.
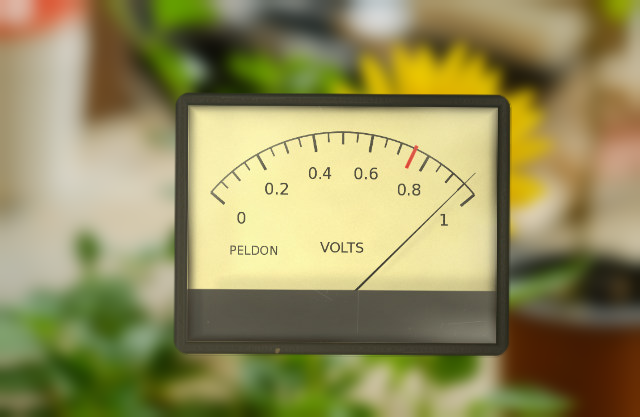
value=0.95 unit=V
